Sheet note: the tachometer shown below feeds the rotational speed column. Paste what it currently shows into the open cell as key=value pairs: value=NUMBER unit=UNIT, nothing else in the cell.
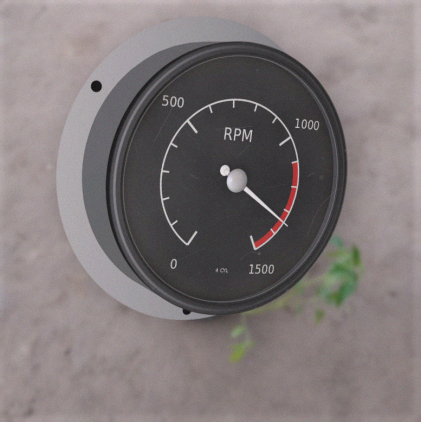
value=1350 unit=rpm
